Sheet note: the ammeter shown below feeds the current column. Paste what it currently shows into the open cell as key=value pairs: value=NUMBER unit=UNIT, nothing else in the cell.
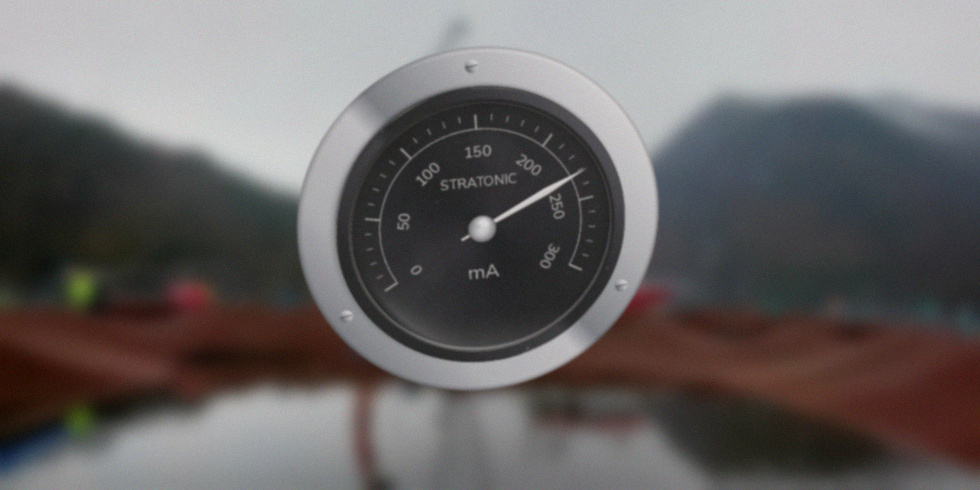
value=230 unit=mA
